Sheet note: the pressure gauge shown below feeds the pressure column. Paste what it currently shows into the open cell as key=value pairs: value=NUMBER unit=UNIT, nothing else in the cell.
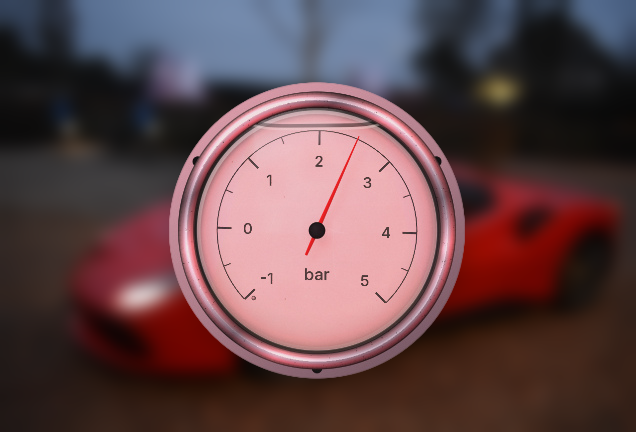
value=2.5 unit=bar
